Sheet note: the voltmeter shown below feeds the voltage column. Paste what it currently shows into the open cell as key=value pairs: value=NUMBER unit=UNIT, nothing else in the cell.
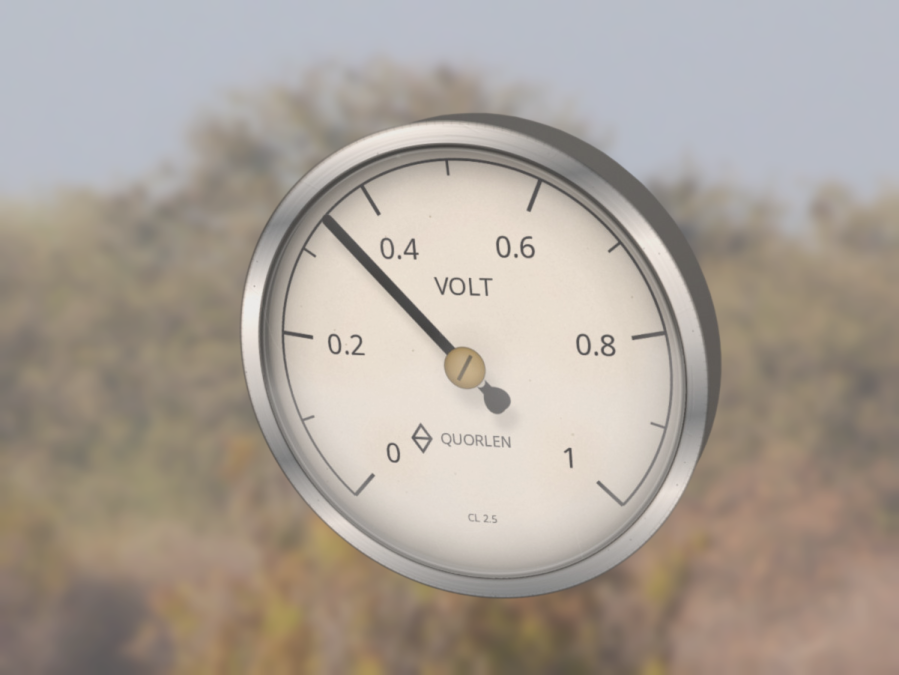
value=0.35 unit=V
